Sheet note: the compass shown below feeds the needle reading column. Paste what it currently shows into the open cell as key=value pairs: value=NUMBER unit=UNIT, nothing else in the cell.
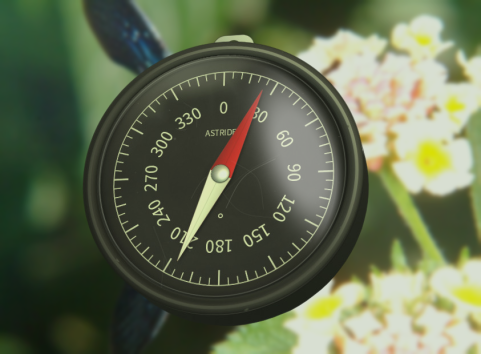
value=25 unit=°
